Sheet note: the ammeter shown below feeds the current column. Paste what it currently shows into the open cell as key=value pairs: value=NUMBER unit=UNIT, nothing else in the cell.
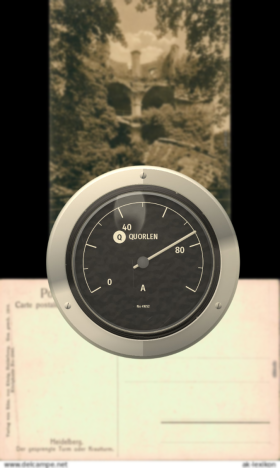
value=75 unit=A
